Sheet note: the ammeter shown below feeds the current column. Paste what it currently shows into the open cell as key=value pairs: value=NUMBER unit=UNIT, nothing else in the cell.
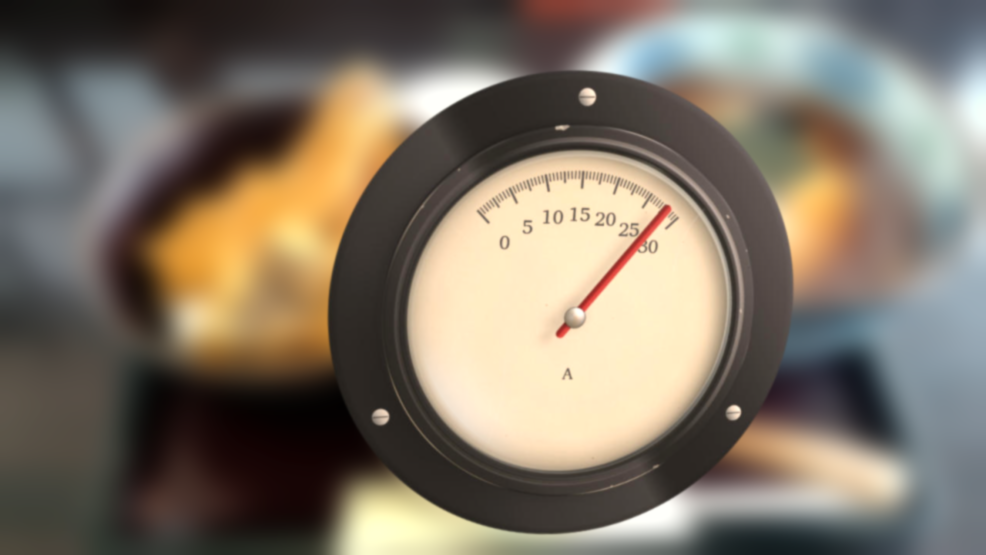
value=27.5 unit=A
